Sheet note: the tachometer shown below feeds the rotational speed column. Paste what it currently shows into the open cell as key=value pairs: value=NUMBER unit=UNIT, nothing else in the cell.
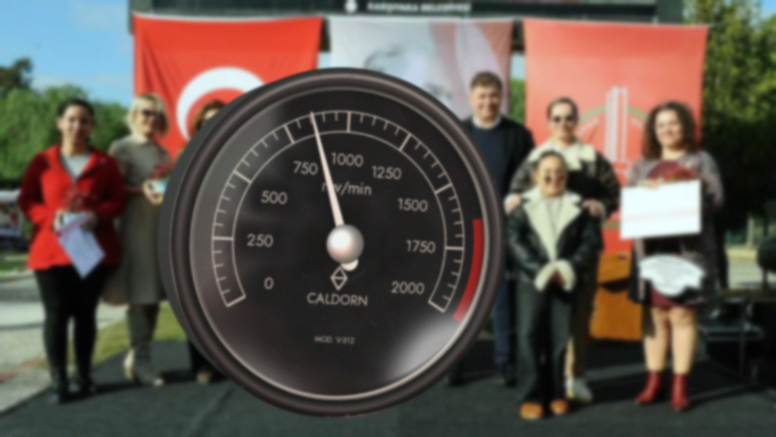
value=850 unit=rpm
